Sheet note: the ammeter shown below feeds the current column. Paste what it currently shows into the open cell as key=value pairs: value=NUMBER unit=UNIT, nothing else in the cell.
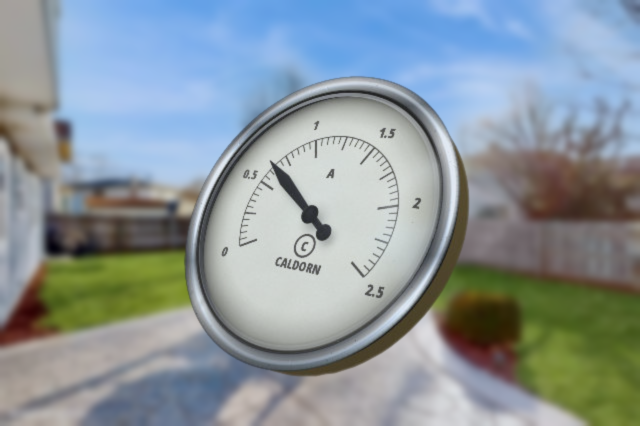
value=0.65 unit=A
